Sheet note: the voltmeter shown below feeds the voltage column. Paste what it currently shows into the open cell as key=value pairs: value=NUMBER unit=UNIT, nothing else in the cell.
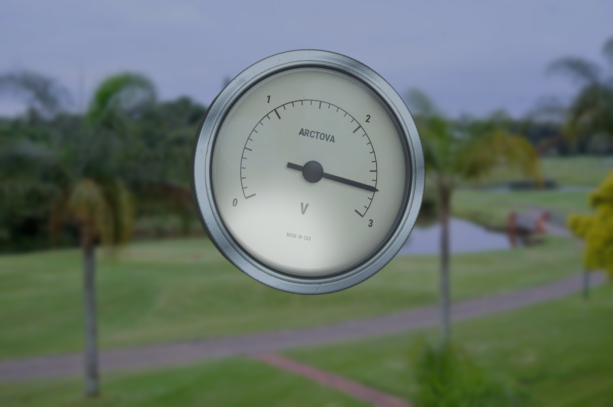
value=2.7 unit=V
